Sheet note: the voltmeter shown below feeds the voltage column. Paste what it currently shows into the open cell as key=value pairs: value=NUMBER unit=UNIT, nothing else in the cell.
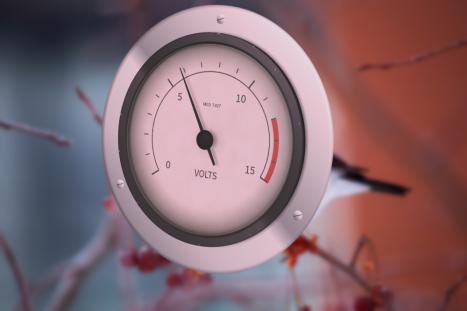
value=6 unit=V
